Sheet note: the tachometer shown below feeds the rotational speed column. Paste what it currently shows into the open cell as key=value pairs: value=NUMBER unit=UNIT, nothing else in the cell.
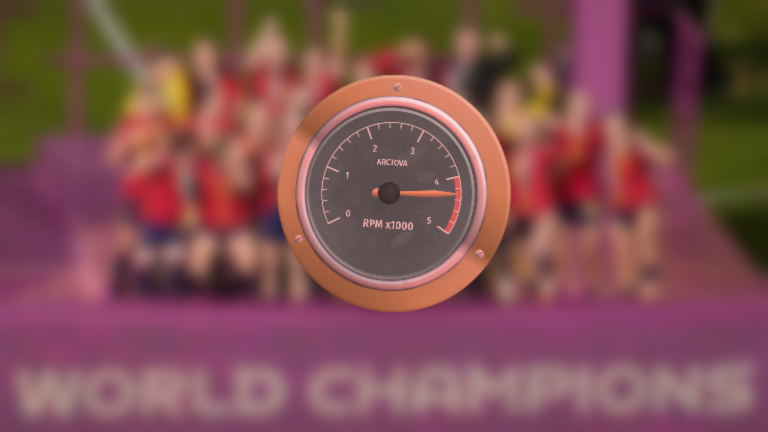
value=4300 unit=rpm
